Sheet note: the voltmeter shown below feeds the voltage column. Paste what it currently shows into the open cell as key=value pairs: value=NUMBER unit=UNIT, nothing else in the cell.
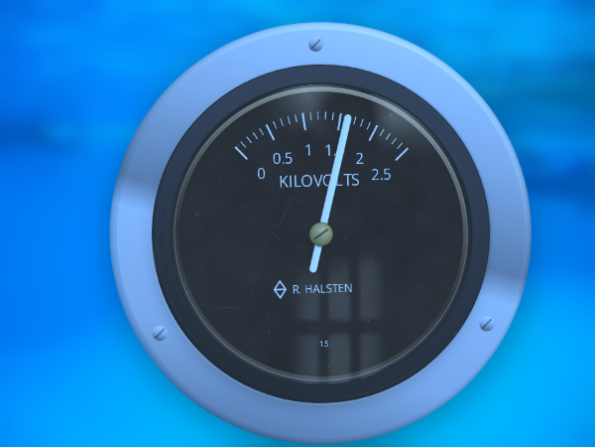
value=1.6 unit=kV
